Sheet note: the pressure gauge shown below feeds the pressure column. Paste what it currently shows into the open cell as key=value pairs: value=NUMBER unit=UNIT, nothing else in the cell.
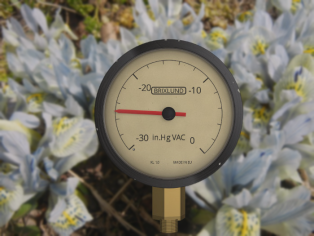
value=-25 unit=inHg
